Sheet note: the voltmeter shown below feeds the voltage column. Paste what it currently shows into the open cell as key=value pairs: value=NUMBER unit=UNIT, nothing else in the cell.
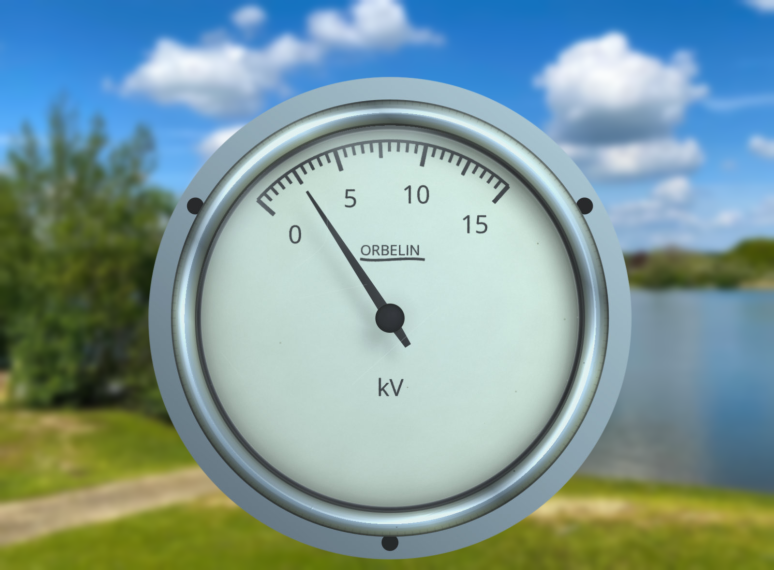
value=2.5 unit=kV
